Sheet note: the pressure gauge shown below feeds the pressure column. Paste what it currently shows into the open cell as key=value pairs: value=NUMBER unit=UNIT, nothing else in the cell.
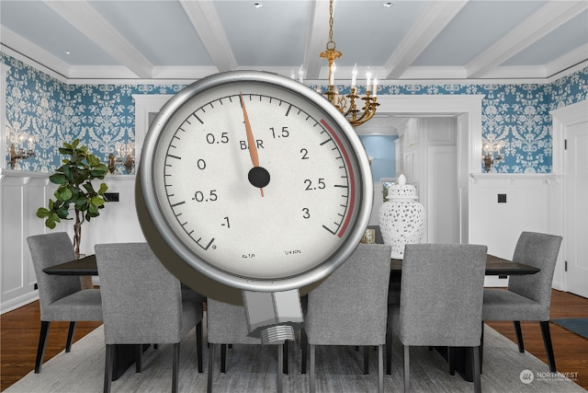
value=1 unit=bar
